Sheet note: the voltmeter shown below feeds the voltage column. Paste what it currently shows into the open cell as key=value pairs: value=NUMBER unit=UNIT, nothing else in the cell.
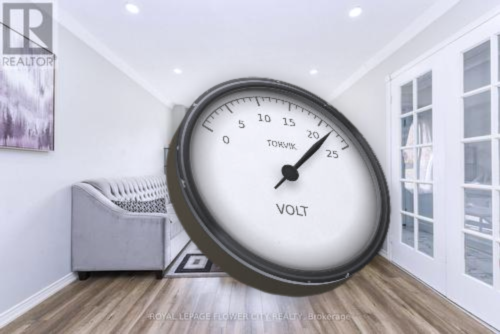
value=22 unit=V
